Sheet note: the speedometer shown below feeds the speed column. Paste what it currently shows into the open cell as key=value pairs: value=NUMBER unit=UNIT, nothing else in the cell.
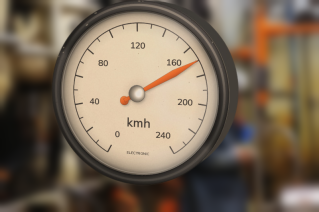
value=170 unit=km/h
